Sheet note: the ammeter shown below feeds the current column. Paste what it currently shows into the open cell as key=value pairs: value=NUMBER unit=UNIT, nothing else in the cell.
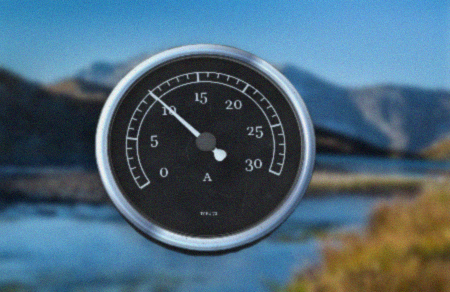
value=10 unit=A
